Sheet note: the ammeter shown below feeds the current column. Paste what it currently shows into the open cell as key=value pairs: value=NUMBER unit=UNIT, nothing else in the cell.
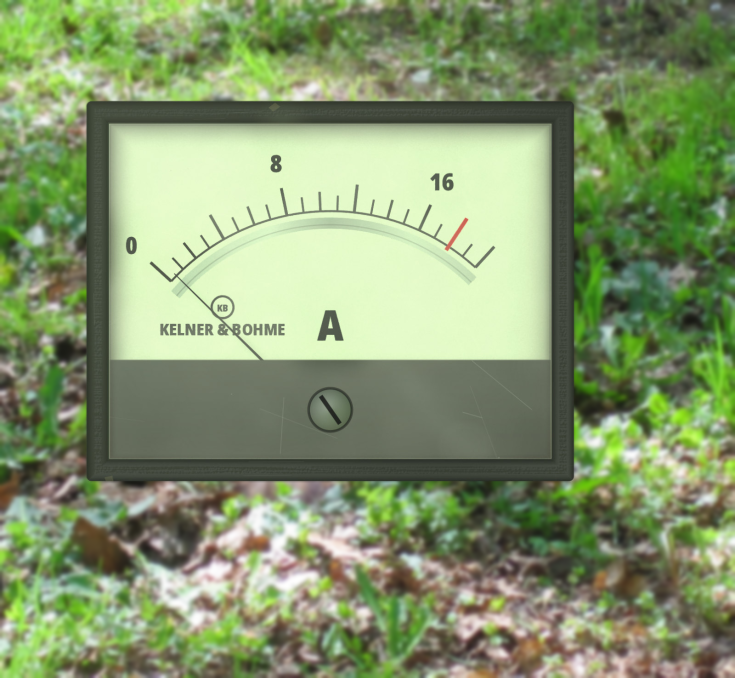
value=0.5 unit=A
